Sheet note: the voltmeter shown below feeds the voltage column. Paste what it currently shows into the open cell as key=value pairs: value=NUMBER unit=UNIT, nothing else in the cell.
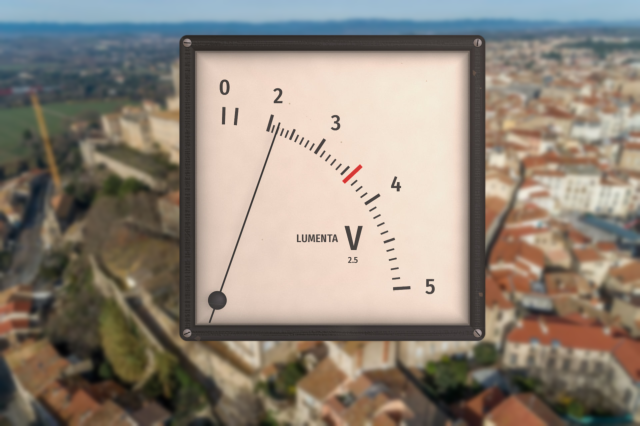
value=2.2 unit=V
